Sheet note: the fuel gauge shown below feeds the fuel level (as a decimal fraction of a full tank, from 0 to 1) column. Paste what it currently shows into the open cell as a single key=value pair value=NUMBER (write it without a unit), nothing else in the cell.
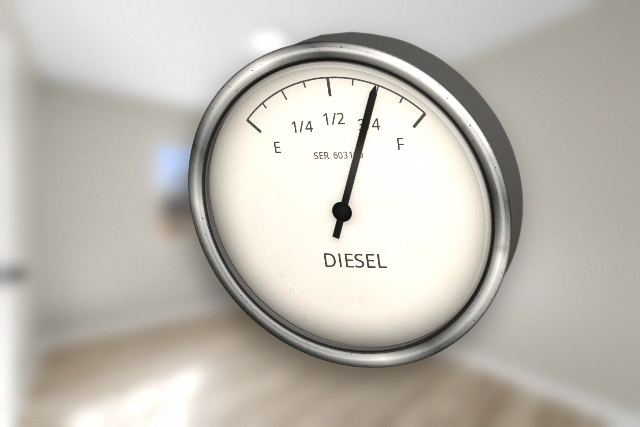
value=0.75
